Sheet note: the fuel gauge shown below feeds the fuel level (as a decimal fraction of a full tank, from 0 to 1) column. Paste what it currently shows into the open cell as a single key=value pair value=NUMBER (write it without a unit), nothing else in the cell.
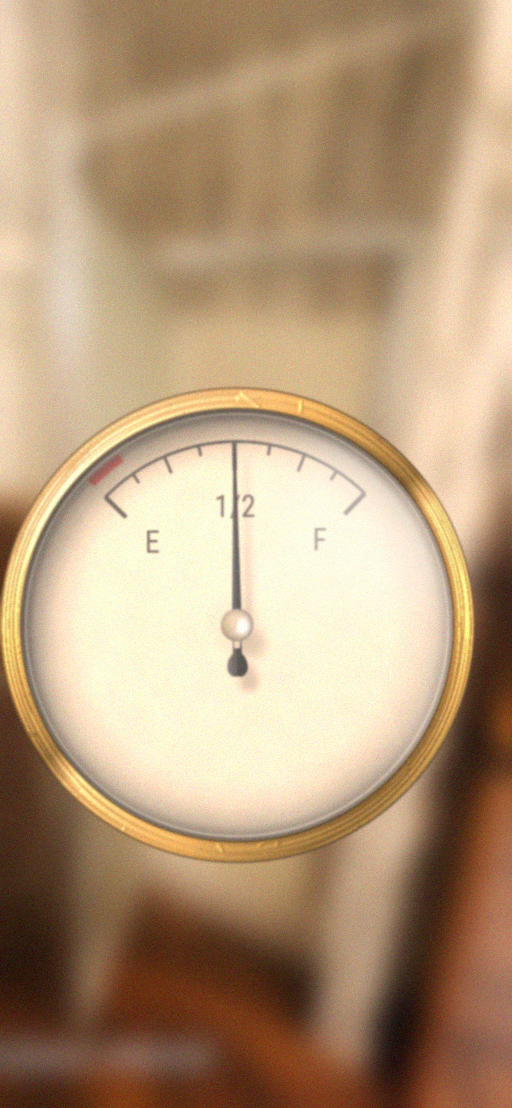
value=0.5
